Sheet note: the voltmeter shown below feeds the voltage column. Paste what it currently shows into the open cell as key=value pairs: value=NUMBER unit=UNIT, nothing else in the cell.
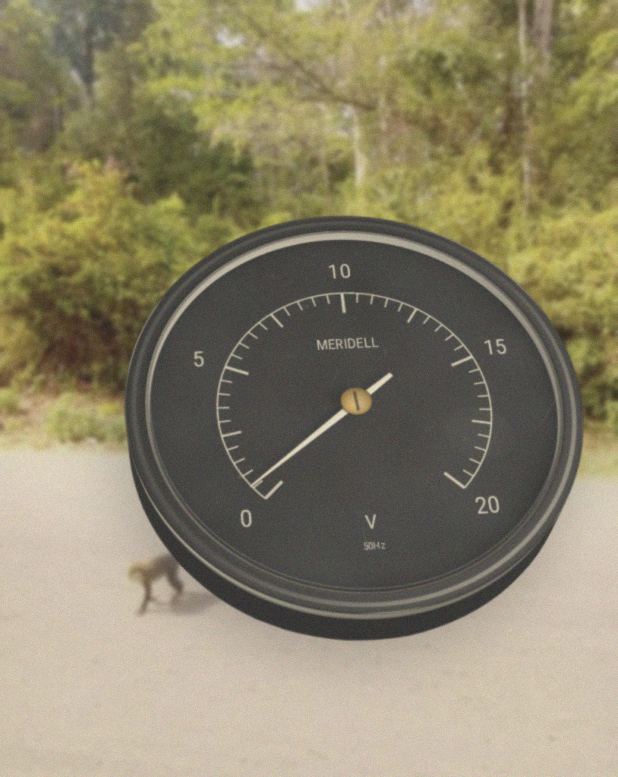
value=0.5 unit=V
